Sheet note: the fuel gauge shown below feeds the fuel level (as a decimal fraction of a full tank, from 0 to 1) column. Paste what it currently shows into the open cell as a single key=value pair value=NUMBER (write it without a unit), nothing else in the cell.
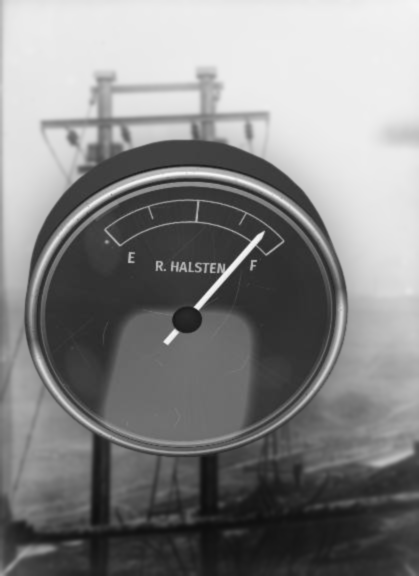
value=0.875
